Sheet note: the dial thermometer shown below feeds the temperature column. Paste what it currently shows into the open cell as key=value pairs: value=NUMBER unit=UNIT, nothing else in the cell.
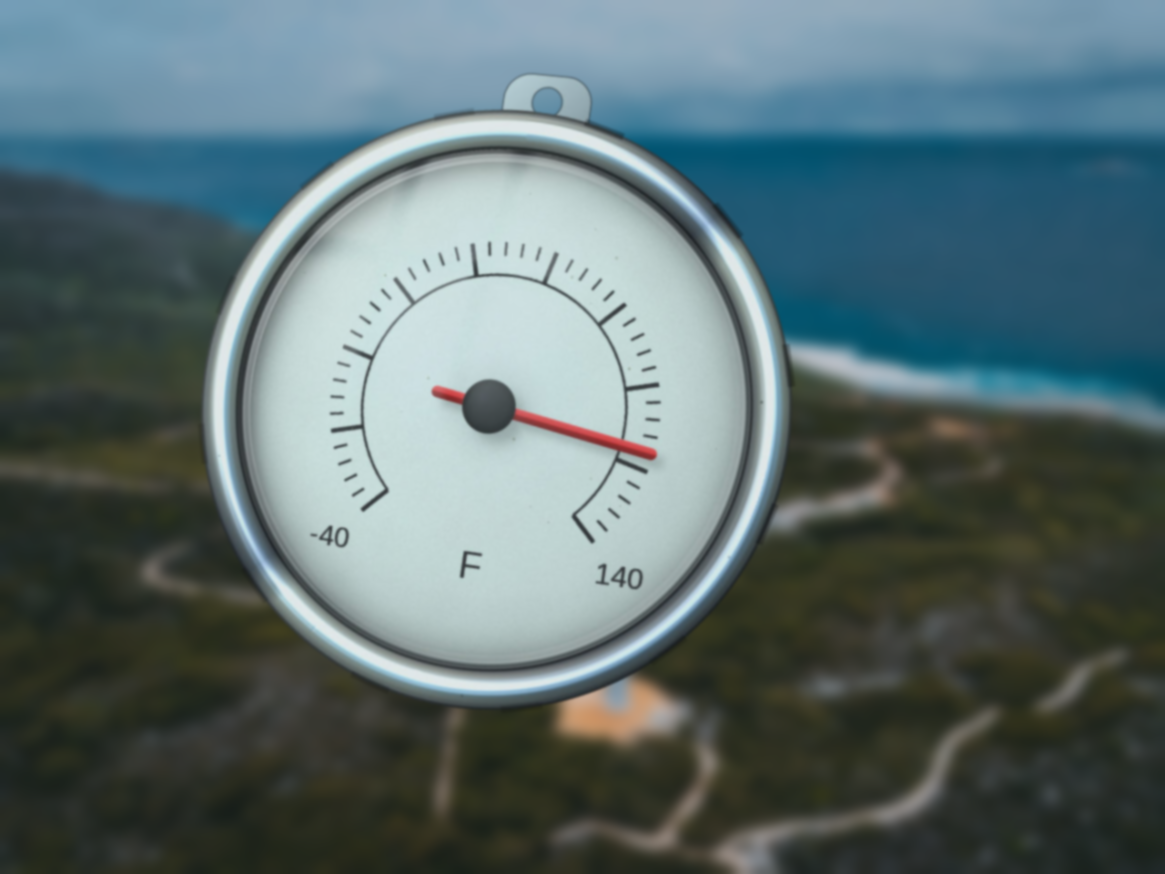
value=116 unit=°F
